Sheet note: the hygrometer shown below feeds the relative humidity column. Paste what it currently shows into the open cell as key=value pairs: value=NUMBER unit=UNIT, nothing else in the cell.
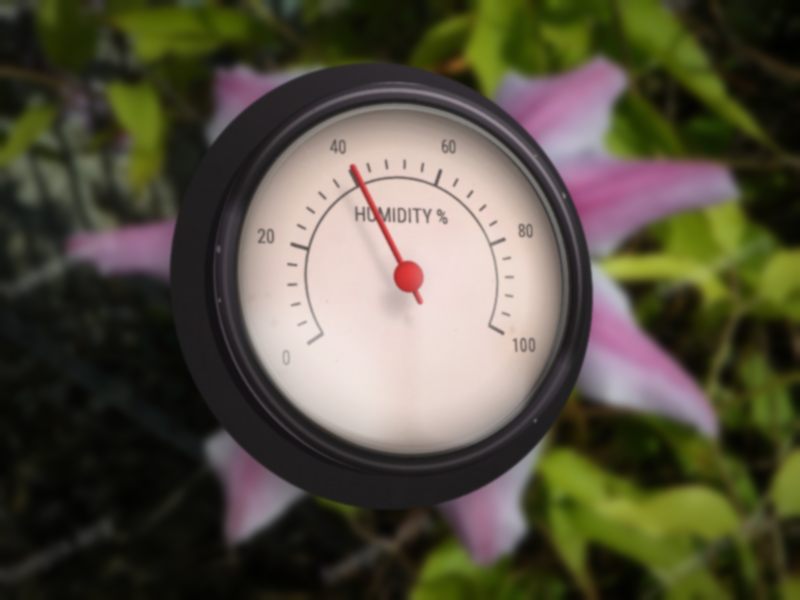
value=40 unit=%
